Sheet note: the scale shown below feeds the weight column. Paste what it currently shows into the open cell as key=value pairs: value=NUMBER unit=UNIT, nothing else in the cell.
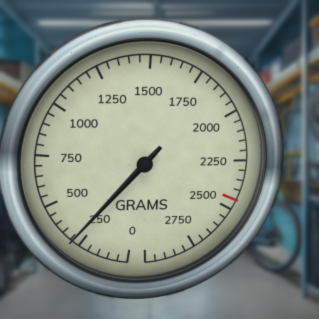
value=300 unit=g
